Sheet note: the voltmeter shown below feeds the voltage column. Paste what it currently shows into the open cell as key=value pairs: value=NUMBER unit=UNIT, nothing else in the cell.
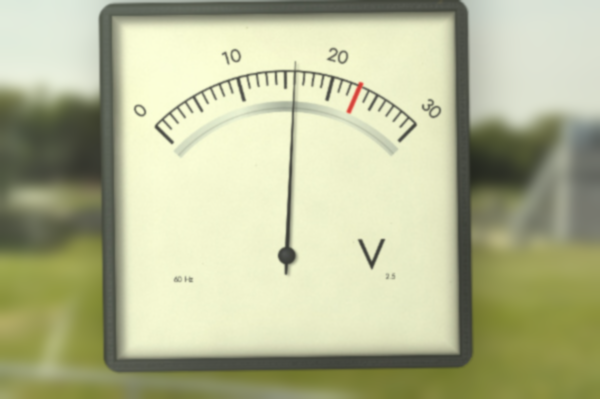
value=16 unit=V
